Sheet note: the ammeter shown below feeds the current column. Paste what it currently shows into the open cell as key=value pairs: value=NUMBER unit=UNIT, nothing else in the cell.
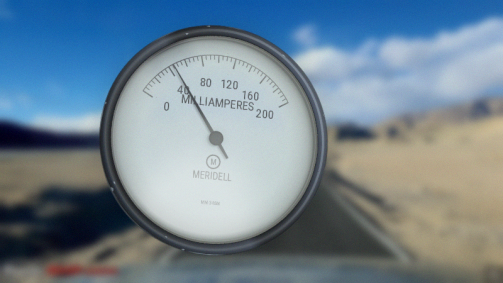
value=45 unit=mA
